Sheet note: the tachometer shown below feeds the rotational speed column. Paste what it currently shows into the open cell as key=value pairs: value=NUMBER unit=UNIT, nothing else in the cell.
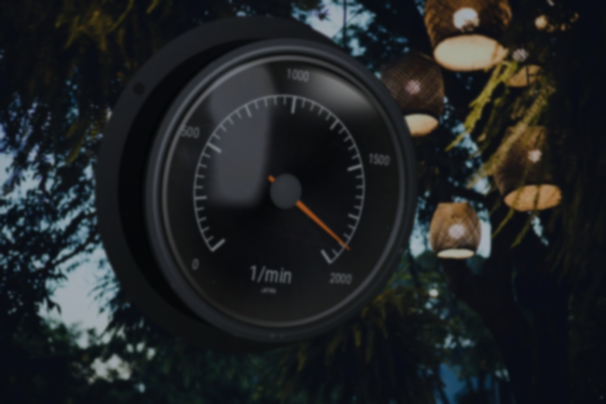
value=1900 unit=rpm
